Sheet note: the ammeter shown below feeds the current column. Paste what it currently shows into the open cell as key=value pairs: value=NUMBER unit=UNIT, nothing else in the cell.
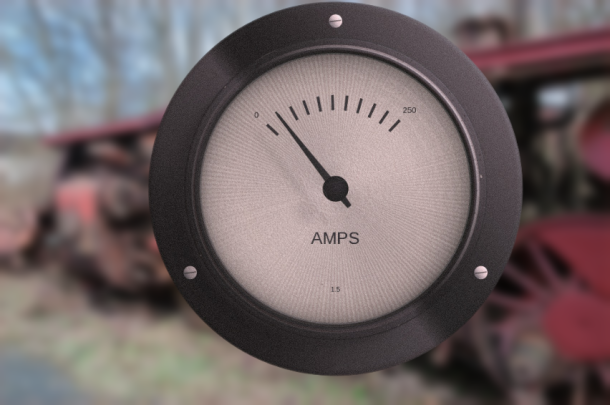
value=25 unit=A
